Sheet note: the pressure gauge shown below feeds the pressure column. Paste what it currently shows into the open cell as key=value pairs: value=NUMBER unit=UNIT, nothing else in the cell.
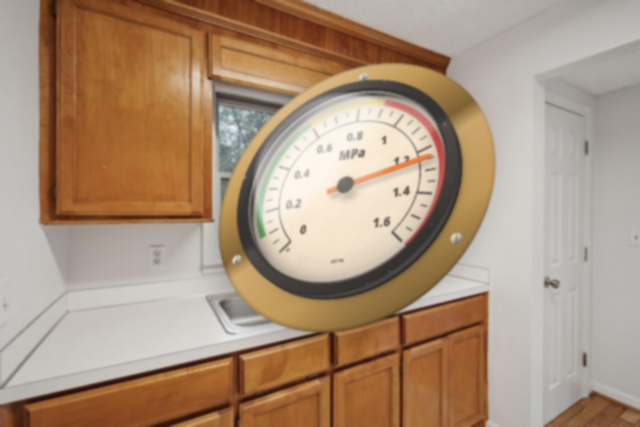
value=1.25 unit=MPa
